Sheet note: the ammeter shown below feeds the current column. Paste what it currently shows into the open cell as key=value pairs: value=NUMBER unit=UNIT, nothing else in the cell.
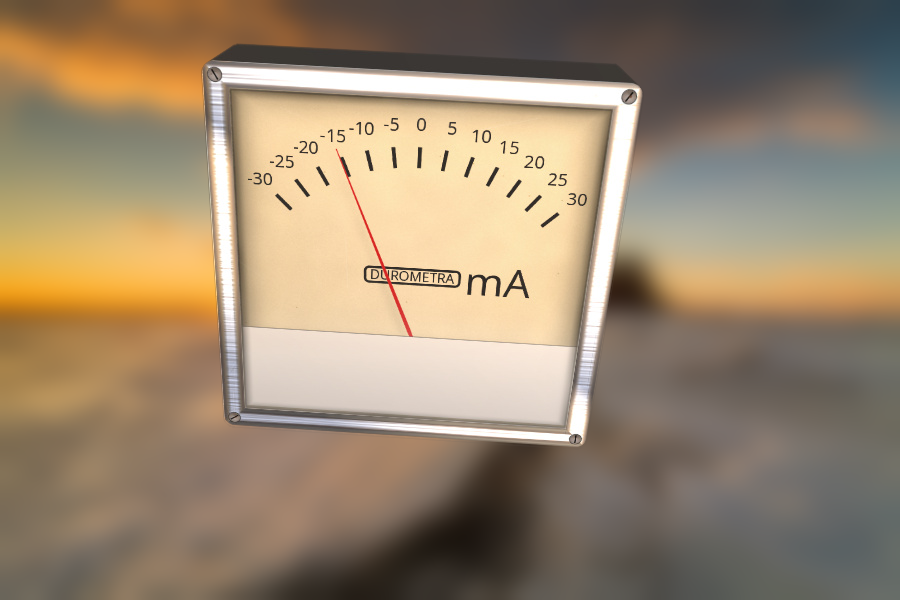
value=-15 unit=mA
